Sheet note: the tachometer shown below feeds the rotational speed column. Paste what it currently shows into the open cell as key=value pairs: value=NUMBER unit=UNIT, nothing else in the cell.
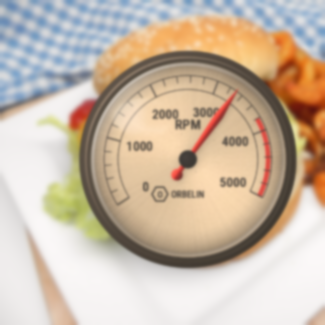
value=3300 unit=rpm
